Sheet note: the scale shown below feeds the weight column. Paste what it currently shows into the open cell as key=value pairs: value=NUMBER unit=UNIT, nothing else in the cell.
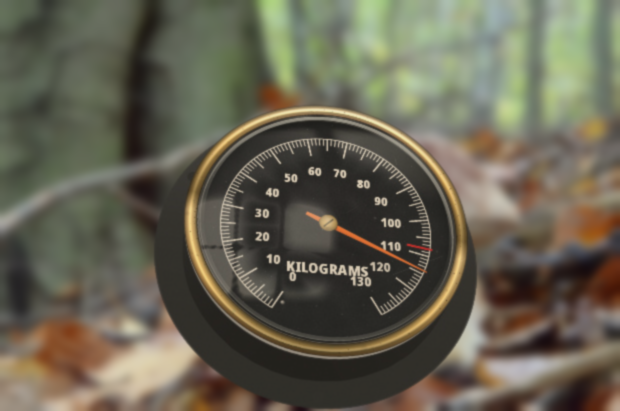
value=115 unit=kg
